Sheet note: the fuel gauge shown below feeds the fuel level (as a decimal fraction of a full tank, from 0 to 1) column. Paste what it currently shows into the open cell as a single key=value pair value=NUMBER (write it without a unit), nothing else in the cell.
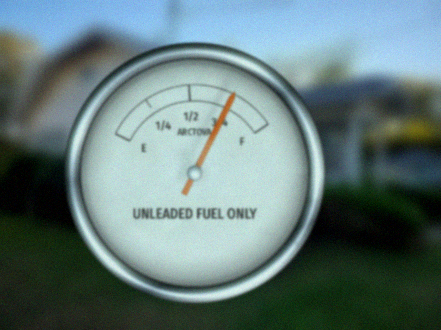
value=0.75
